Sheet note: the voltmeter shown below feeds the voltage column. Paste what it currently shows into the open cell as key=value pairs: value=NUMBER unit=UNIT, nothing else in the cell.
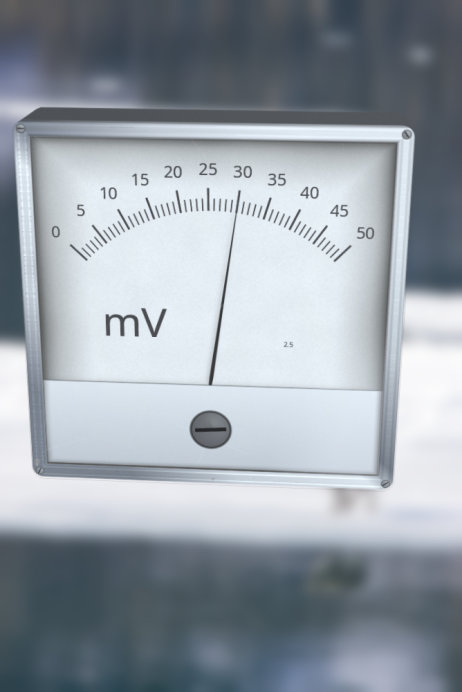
value=30 unit=mV
